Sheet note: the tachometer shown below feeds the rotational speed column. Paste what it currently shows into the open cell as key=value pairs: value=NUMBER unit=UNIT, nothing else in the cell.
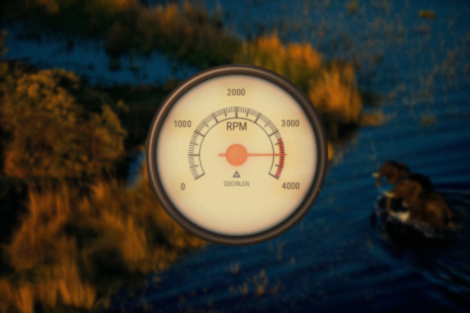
value=3500 unit=rpm
